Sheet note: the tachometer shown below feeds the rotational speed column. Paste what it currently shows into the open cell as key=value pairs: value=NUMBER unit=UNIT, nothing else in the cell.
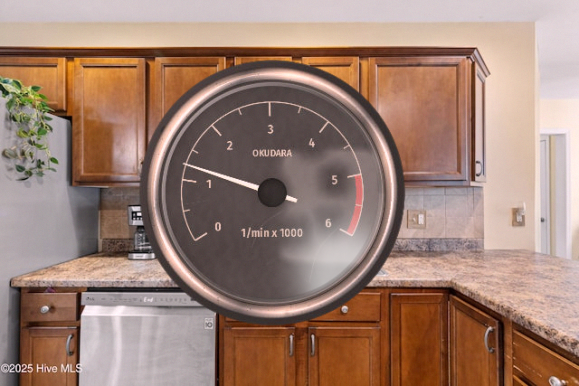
value=1250 unit=rpm
